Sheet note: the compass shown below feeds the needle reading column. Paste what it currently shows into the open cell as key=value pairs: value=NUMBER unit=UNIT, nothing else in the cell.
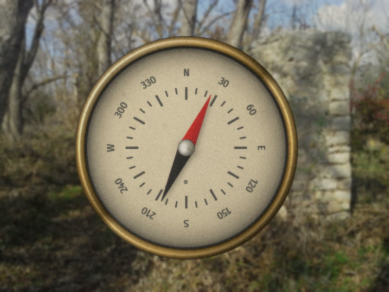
value=25 unit=°
